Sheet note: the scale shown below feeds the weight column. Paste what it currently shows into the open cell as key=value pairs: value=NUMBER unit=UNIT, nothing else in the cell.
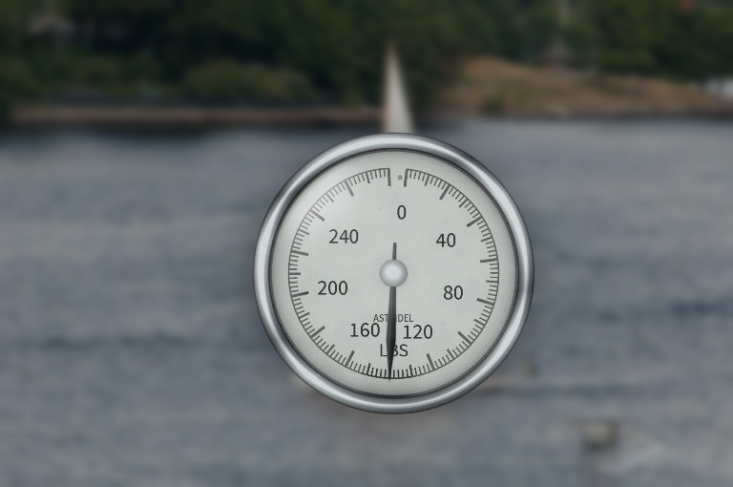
value=140 unit=lb
